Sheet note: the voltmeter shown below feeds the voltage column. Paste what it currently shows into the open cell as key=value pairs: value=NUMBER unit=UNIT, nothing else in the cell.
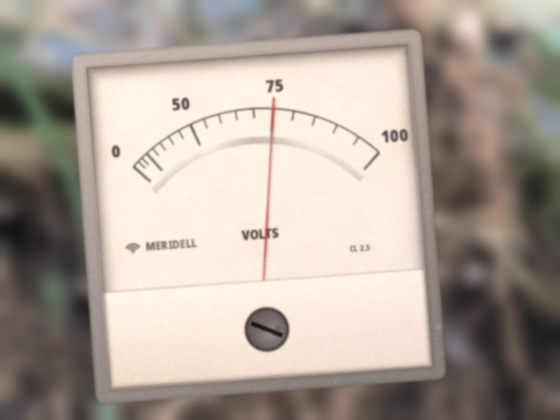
value=75 unit=V
